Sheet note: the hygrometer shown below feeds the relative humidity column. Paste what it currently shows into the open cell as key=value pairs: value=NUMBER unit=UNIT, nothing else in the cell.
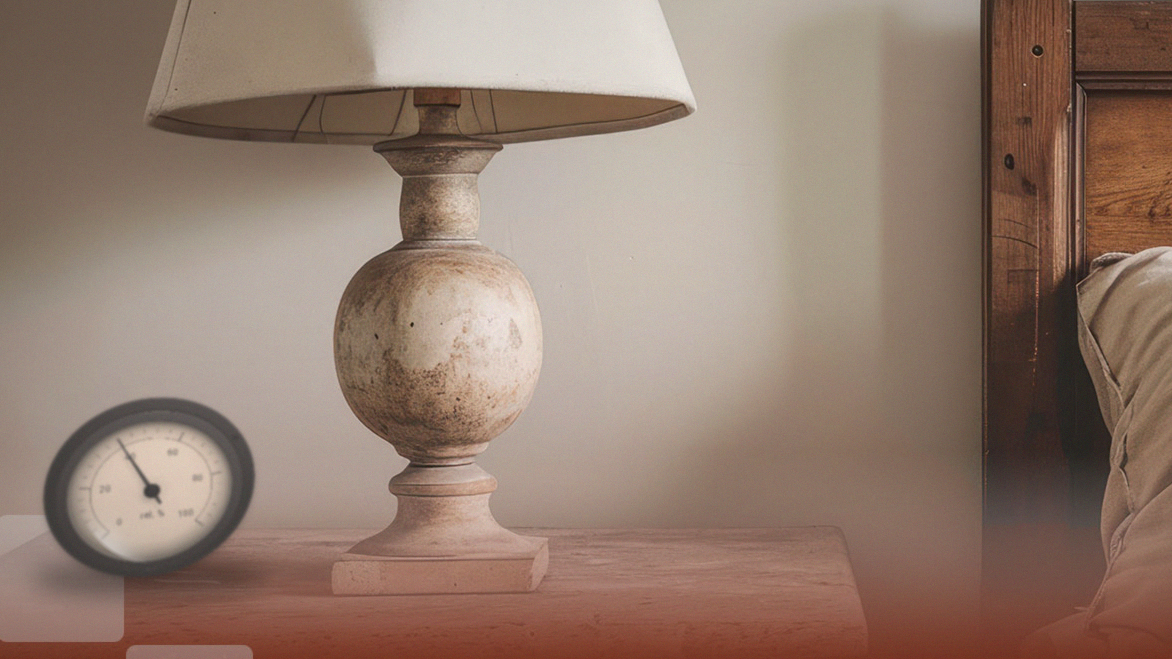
value=40 unit=%
